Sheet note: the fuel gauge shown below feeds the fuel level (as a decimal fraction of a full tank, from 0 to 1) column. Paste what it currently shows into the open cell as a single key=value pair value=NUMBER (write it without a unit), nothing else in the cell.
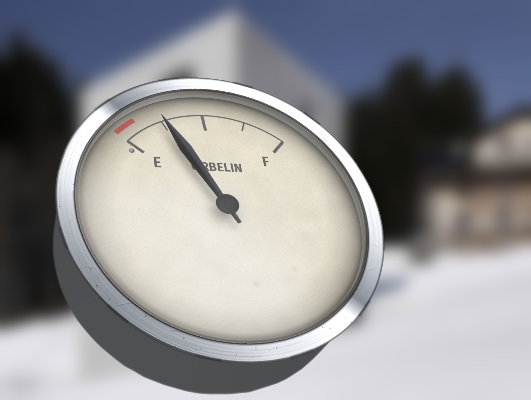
value=0.25
